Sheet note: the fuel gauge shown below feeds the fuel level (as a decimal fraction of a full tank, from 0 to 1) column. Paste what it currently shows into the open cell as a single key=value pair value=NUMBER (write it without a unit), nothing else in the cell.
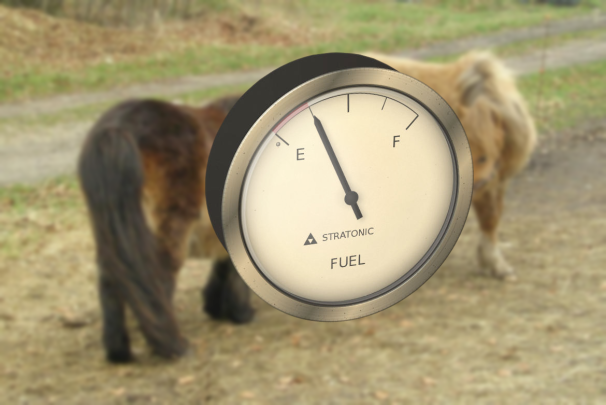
value=0.25
